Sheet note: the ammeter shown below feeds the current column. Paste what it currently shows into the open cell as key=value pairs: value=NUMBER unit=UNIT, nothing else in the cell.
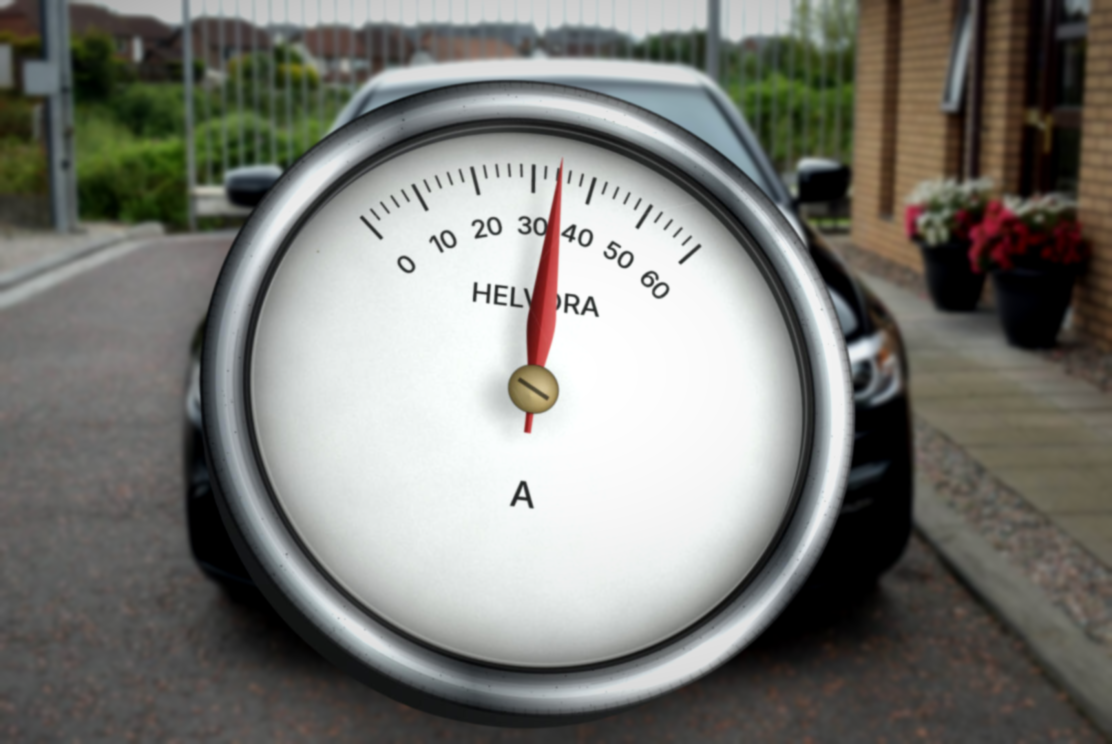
value=34 unit=A
